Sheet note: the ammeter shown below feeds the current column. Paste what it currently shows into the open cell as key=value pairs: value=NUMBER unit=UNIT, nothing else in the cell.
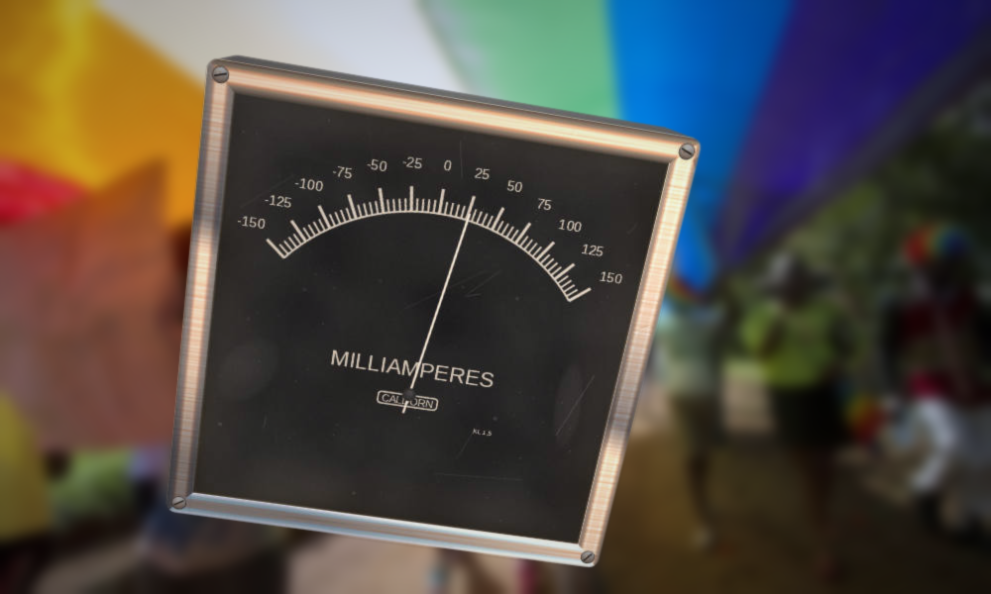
value=25 unit=mA
